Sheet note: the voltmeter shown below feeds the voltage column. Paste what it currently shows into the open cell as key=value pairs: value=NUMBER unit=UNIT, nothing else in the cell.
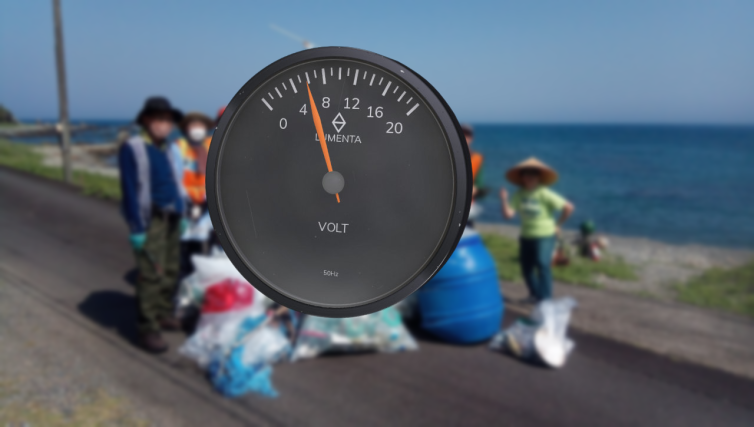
value=6 unit=V
